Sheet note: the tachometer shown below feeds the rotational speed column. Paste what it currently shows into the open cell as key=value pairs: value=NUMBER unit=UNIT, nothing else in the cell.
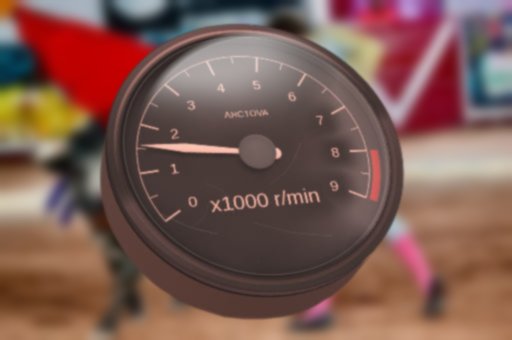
value=1500 unit=rpm
